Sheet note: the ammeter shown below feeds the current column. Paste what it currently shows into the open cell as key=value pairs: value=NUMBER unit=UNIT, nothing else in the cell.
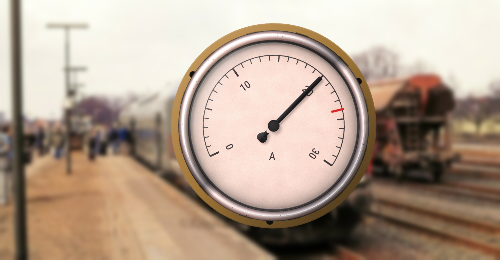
value=20 unit=A
